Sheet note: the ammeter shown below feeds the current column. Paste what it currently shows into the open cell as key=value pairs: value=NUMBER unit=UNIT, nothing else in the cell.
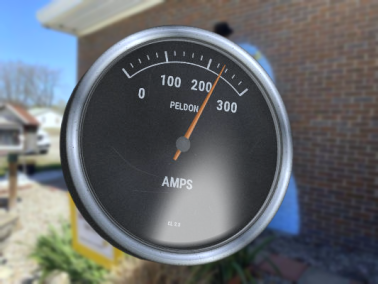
value=230 unit=A
